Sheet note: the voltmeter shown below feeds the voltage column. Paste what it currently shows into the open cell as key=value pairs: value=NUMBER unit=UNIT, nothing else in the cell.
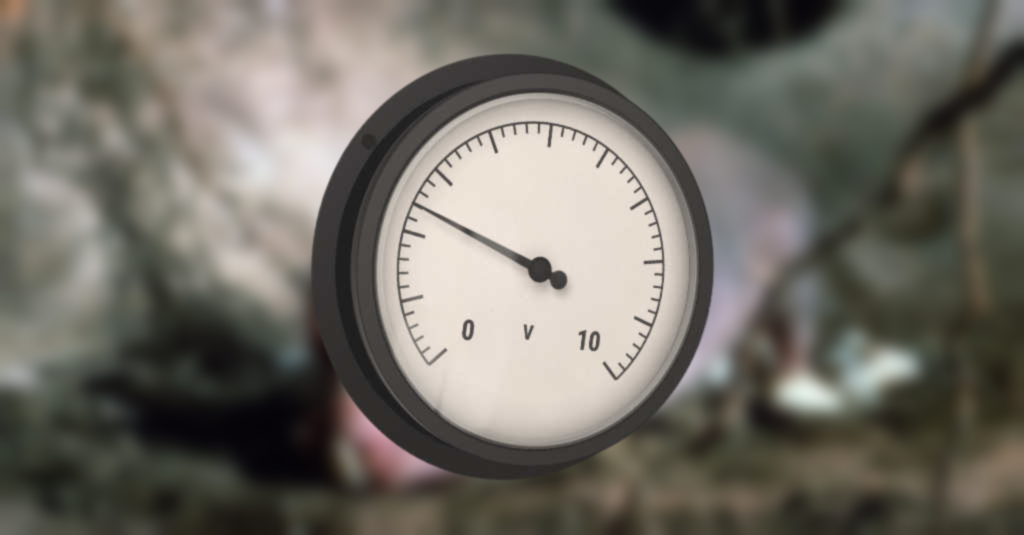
value=2.4 unit=V
